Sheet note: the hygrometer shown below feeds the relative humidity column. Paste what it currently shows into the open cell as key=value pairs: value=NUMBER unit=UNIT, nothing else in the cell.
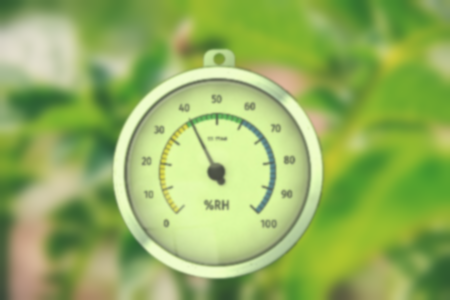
value=40 unit=%
